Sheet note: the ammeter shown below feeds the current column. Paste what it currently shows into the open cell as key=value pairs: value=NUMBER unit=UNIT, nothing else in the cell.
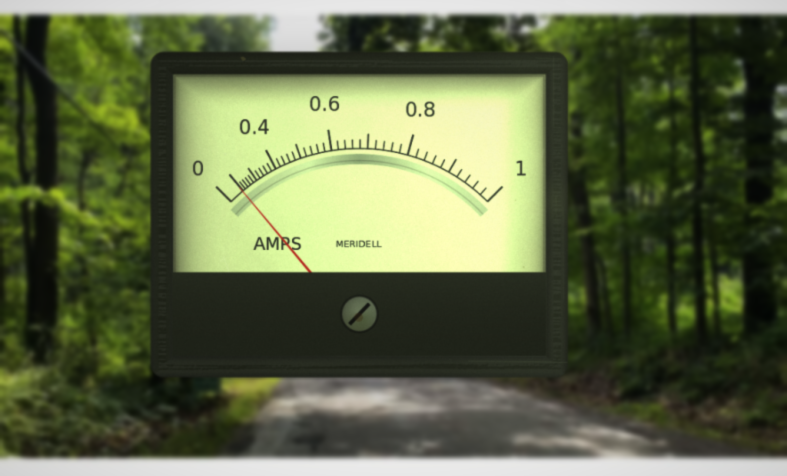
value=0.2 unit=A
